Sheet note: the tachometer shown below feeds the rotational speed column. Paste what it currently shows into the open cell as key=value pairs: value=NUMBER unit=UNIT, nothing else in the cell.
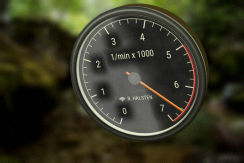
value=6600 unit=rpm
